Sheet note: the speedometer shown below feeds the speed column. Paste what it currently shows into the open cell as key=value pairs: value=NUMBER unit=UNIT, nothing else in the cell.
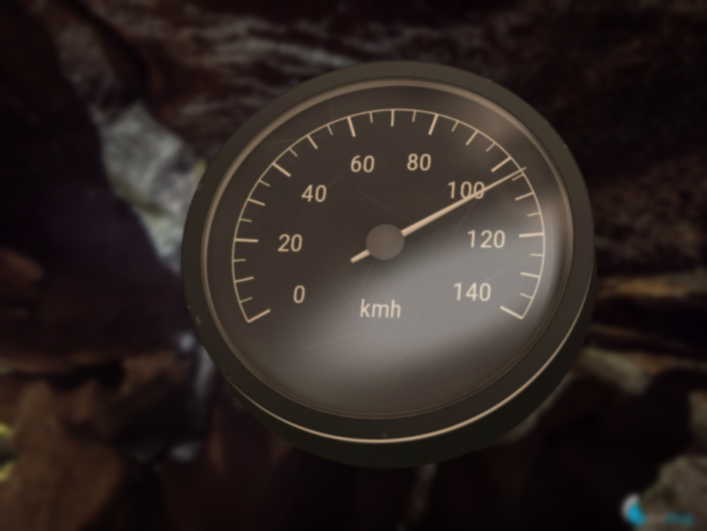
value=105 unit=km/h
